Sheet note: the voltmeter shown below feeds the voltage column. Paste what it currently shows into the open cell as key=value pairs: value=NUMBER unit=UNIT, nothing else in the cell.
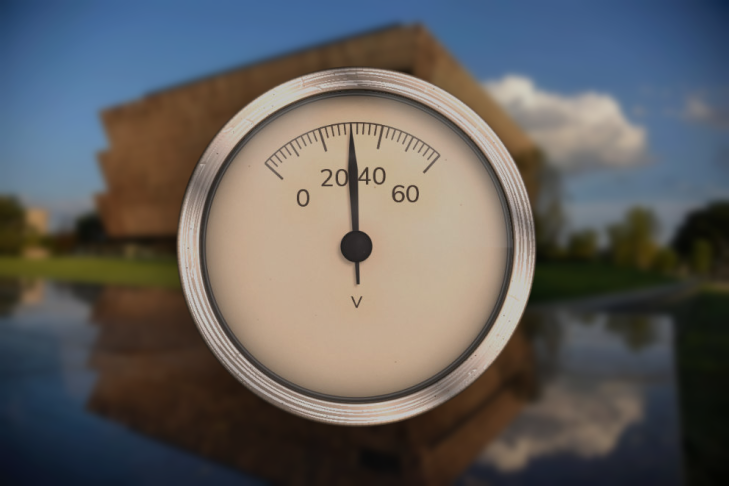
value=30 unit=V
